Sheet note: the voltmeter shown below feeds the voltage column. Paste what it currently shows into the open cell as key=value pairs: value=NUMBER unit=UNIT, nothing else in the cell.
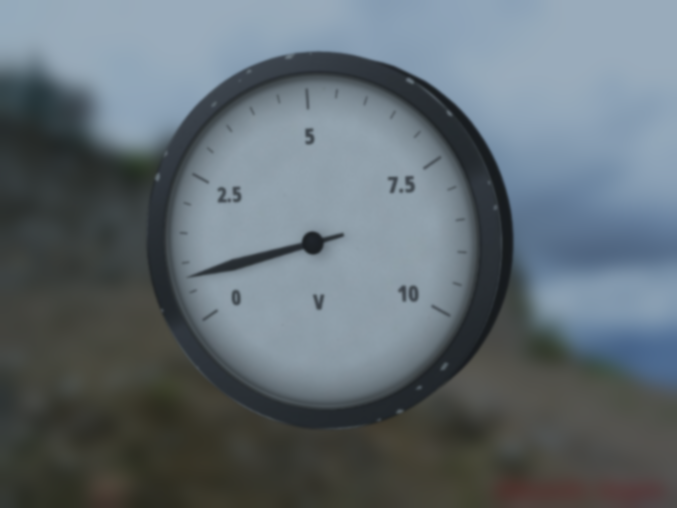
value=0.75 unit=V
